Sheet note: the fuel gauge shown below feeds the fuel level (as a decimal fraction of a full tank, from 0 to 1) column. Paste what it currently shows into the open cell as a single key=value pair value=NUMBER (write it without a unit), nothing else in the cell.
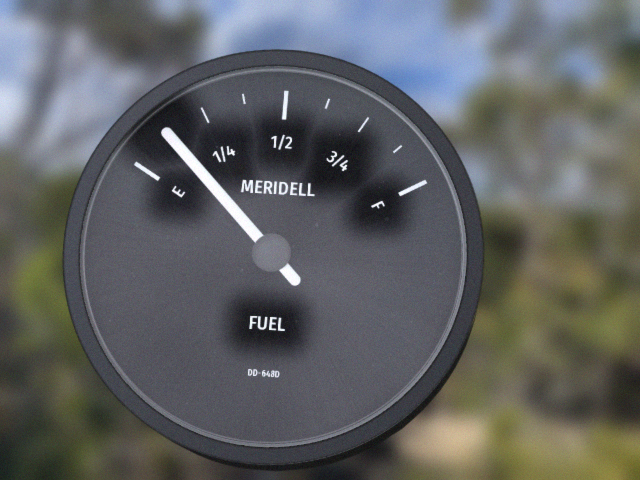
value=0.125
